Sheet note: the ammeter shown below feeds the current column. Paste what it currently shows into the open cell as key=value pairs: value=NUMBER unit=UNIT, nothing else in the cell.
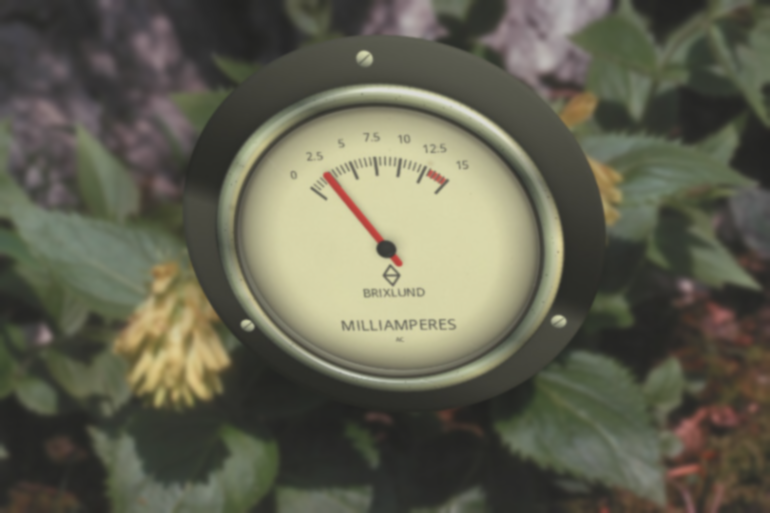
value=2.5 unit=mA
